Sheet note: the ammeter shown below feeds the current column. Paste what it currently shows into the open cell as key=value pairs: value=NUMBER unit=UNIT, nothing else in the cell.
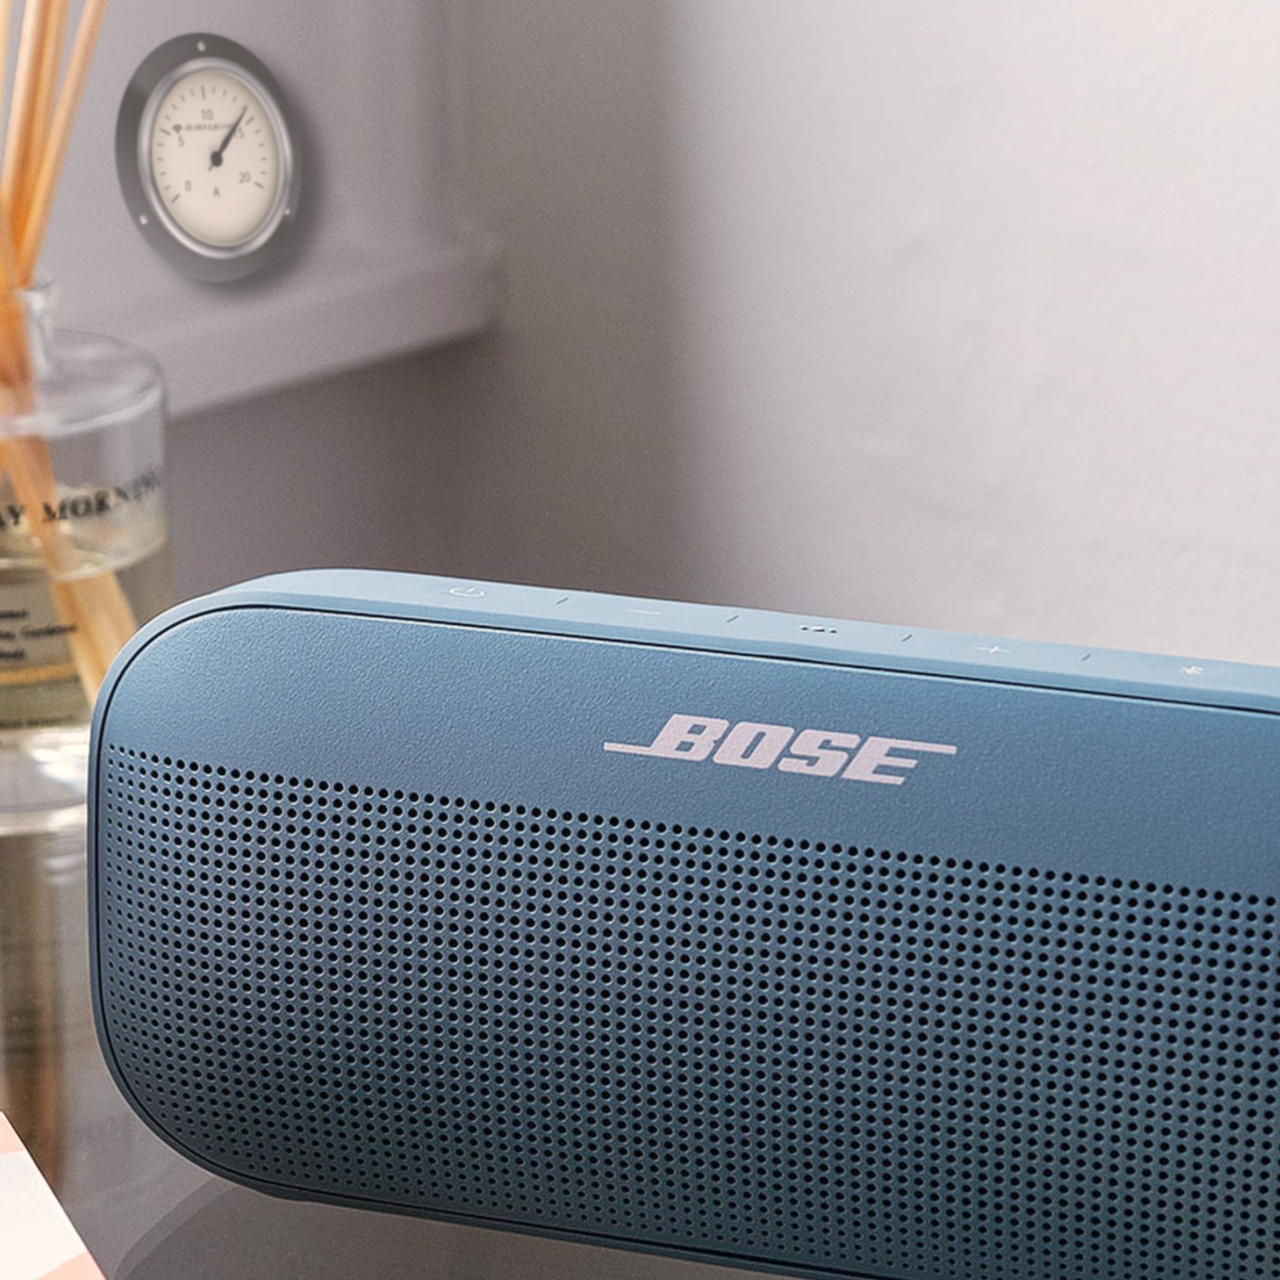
value=14 unit=A
